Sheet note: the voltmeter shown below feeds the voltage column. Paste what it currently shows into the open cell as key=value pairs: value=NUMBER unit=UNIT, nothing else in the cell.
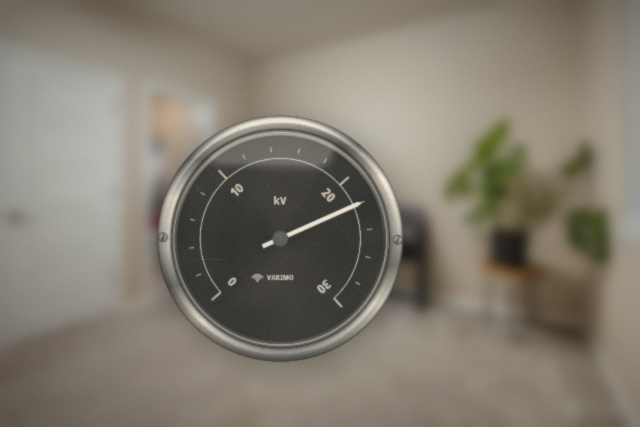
value=22 unit=kV
